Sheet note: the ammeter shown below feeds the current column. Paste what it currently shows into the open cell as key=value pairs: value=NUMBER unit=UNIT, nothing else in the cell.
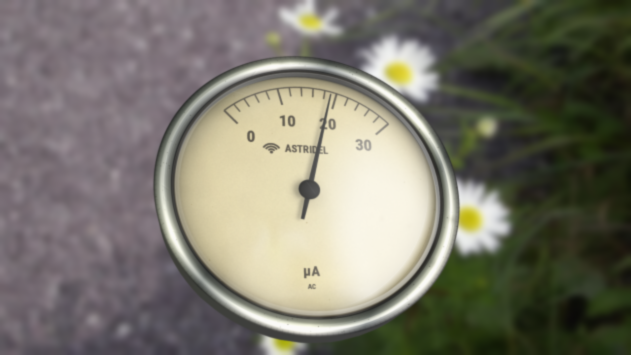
value=19 unit=µA
